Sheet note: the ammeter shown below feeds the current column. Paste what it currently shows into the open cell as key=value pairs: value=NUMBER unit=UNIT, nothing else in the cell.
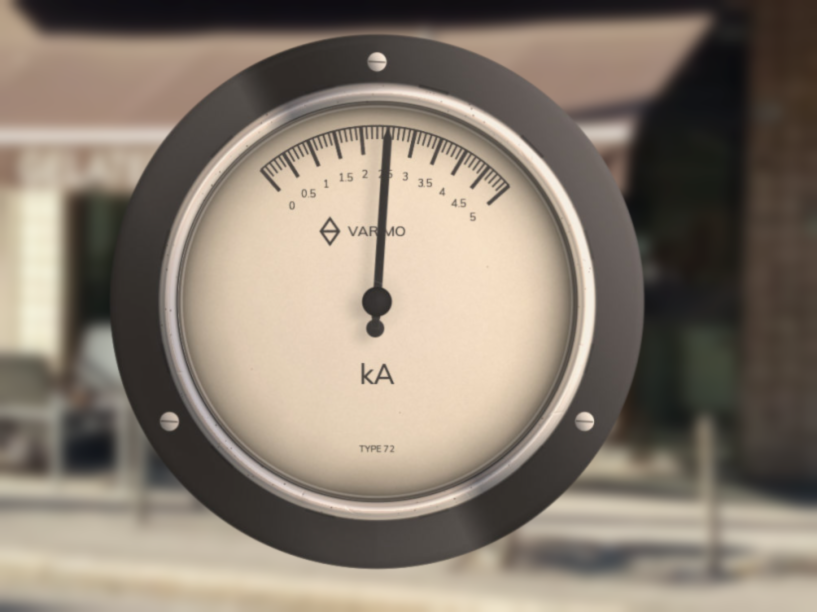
value=2.5 unit=kA
